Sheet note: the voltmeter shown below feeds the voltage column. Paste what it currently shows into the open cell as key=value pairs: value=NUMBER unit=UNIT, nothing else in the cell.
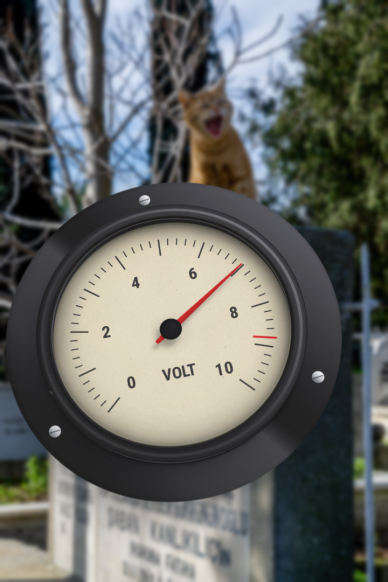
value=7 unit=V
